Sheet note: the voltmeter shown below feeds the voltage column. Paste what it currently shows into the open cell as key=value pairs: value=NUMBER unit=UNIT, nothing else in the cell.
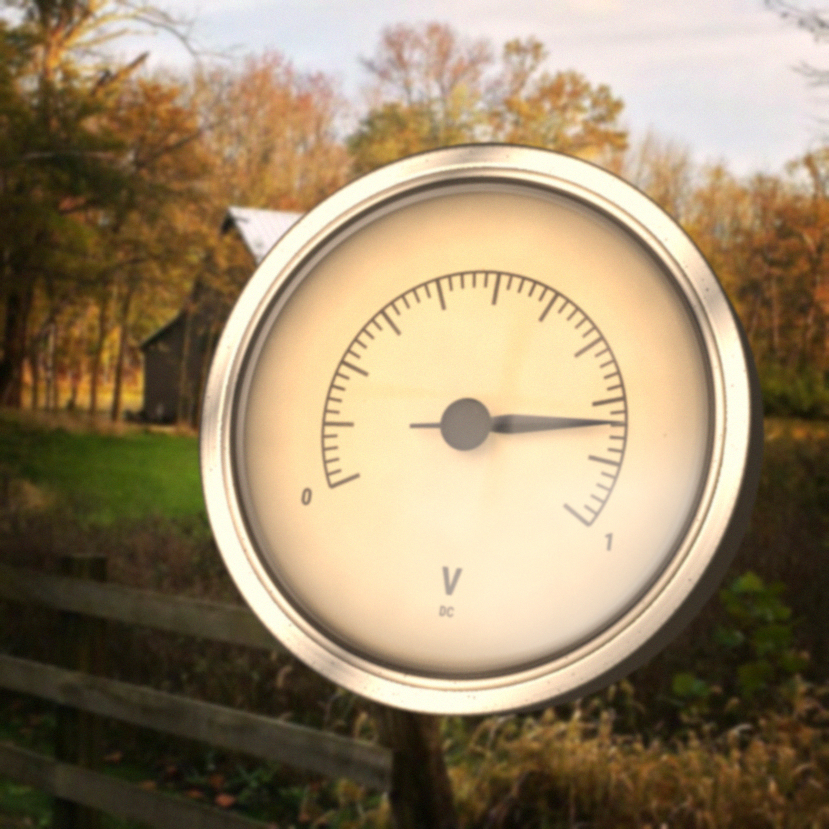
value=0.84 unit=V
